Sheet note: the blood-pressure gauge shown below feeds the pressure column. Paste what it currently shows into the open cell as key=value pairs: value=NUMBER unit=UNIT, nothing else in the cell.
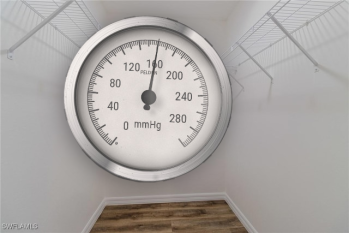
value=160 unit=mmHg
